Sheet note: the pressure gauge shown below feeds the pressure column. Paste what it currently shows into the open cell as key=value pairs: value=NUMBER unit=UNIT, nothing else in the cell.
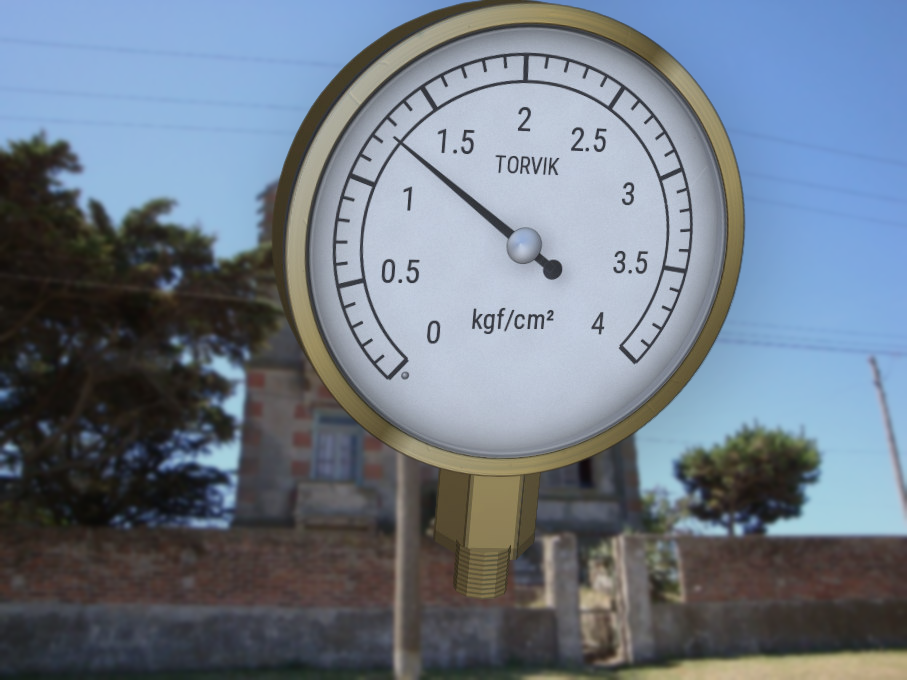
value=1.25 unit=kg/cm²
